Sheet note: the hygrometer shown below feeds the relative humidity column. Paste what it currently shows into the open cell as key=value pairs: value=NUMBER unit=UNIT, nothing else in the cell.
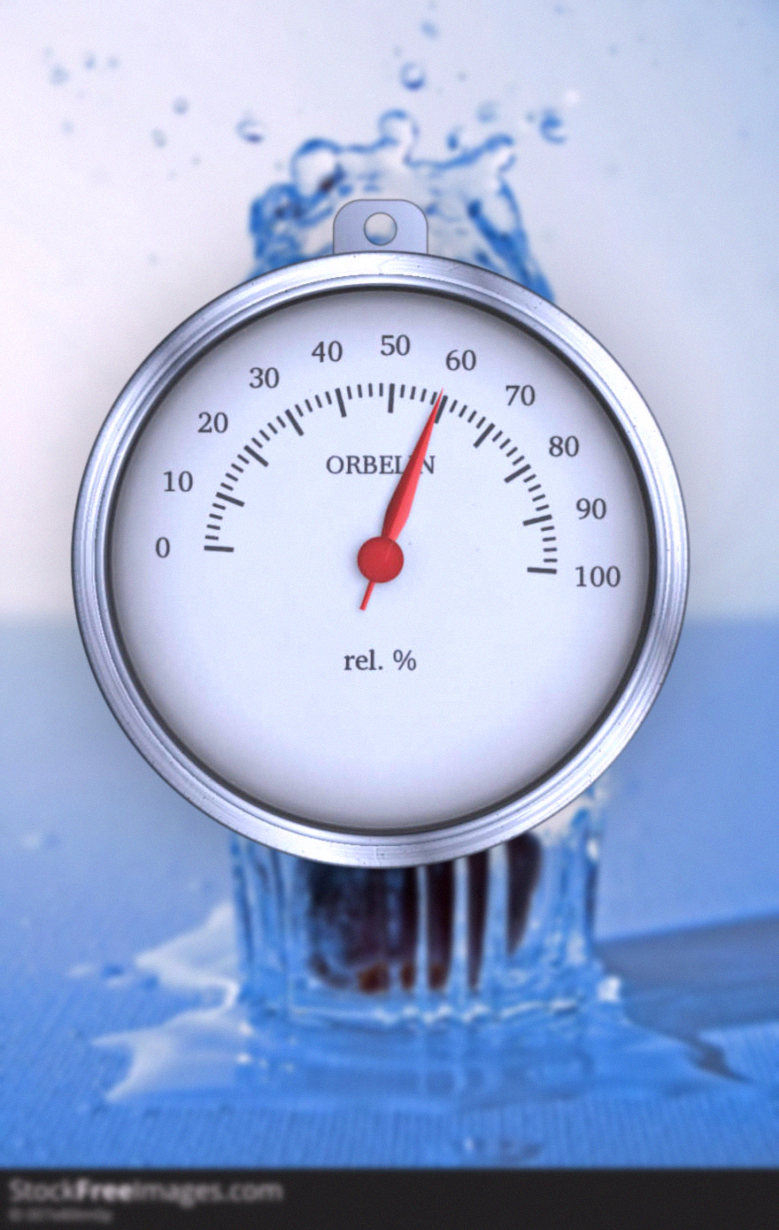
value=59 unit=%
